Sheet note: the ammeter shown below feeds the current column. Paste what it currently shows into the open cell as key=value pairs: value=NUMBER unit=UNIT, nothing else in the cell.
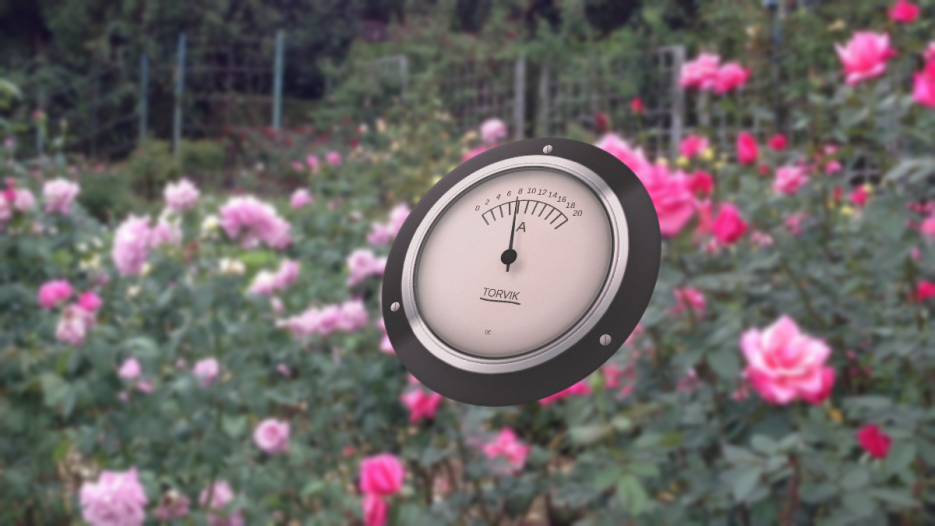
value=8 unit=A
